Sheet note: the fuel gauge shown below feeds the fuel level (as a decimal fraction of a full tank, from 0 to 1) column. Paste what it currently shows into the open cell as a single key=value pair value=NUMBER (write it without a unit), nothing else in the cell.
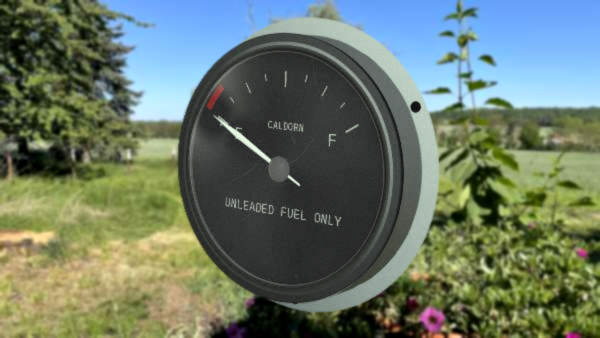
value=0
